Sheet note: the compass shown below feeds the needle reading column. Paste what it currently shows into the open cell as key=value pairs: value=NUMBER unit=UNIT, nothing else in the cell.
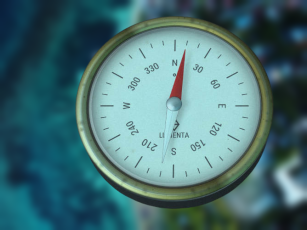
value=10 unit=°
